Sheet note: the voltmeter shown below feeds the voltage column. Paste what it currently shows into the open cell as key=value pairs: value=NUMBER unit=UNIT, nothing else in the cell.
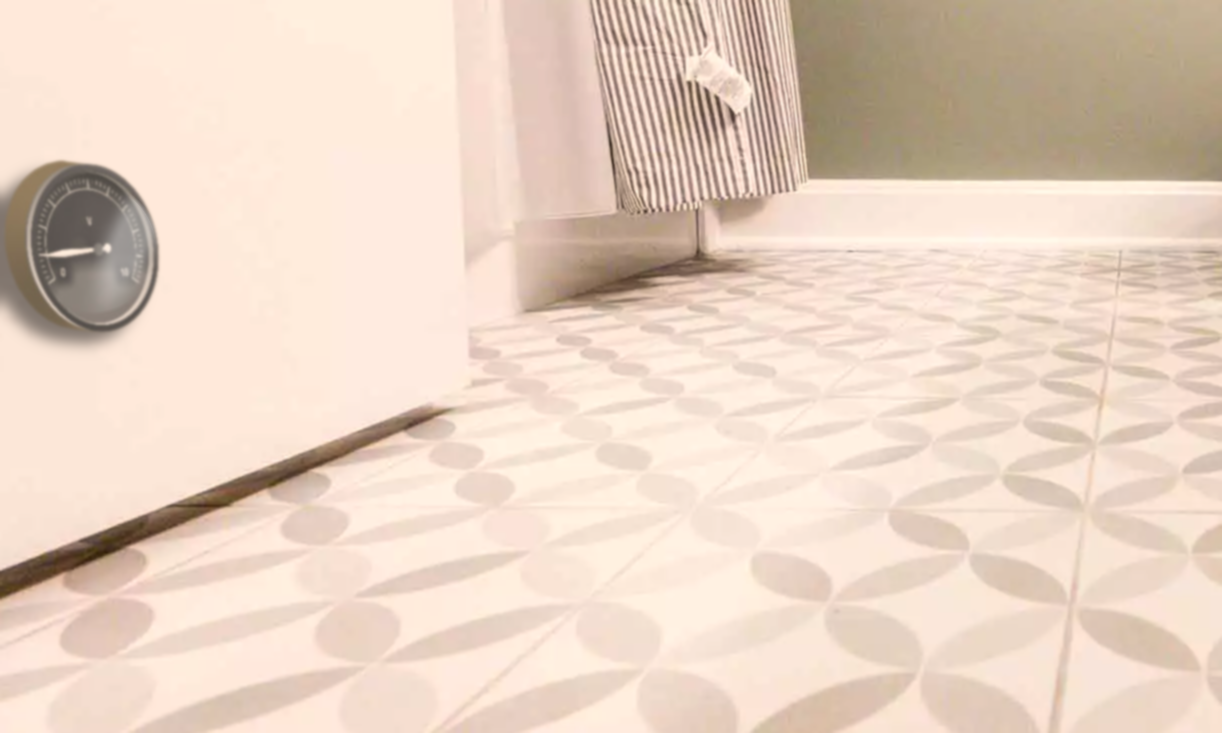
value=1 unit=V
